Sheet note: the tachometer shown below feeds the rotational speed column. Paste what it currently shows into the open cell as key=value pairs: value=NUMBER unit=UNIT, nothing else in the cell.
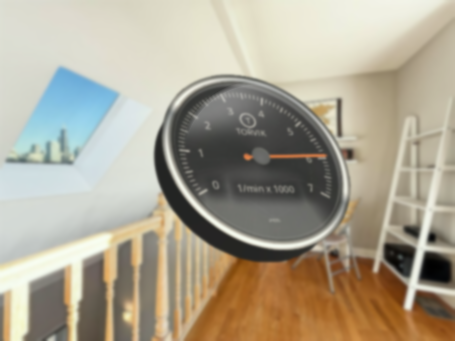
value=6000 unit=rpm
